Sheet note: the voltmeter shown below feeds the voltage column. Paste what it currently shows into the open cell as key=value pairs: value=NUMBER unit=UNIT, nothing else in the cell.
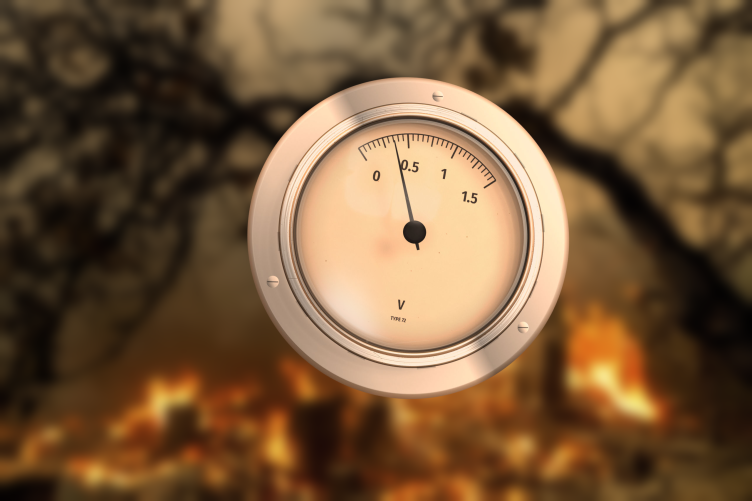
value=0.35 unit=V
